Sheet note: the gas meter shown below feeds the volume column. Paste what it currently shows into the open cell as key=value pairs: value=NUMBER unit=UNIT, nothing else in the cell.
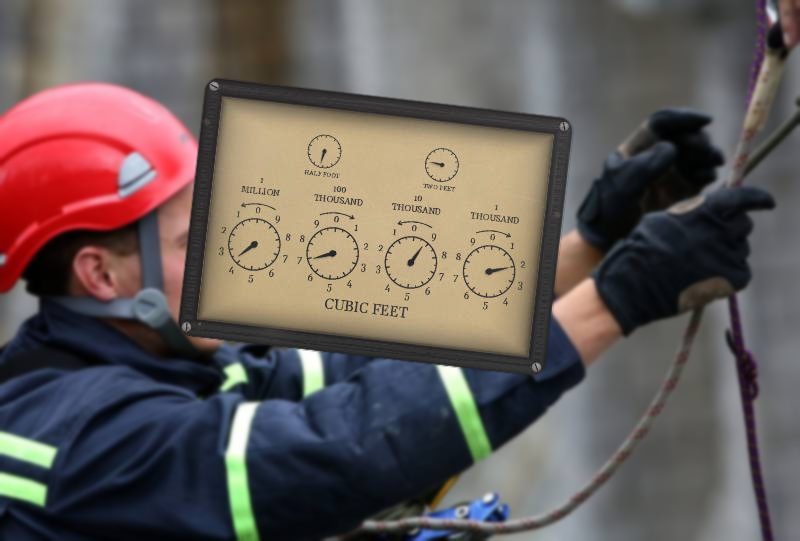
value=369200 unit=ft³
